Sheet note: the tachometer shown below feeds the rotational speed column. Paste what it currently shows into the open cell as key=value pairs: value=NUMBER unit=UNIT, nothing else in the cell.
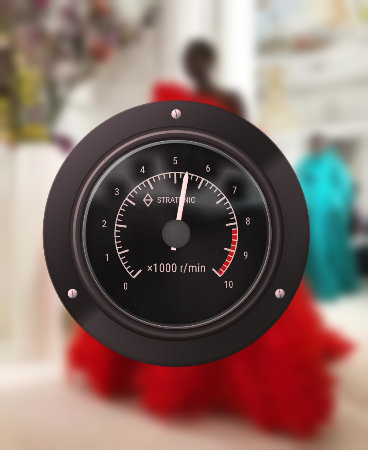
value=5400 unit=rpm
